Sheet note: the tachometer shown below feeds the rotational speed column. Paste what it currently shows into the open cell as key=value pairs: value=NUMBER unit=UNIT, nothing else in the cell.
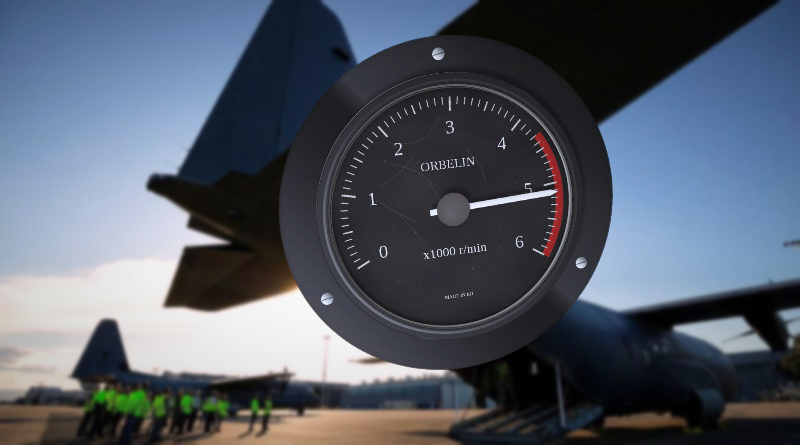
value=5100 unit=rpm
